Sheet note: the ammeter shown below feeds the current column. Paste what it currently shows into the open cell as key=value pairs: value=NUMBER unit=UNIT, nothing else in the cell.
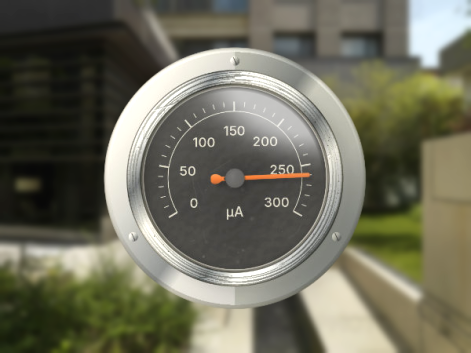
value=260 unit=µA
